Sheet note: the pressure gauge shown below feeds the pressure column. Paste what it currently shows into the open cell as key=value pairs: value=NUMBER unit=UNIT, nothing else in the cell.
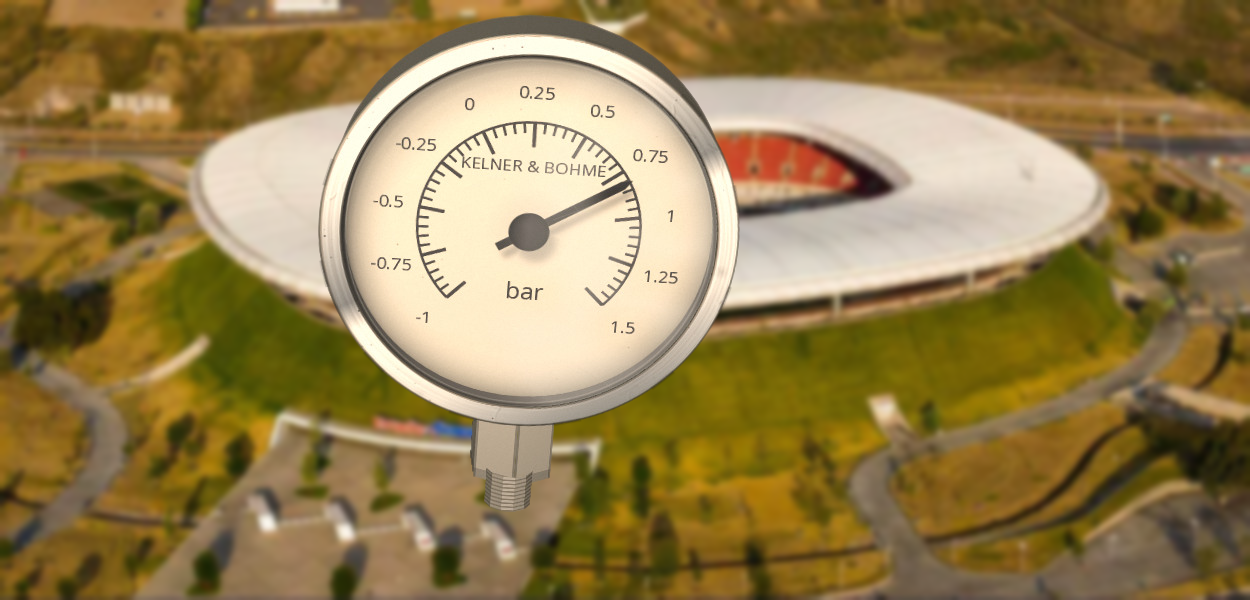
value=0.8 unit=bar
